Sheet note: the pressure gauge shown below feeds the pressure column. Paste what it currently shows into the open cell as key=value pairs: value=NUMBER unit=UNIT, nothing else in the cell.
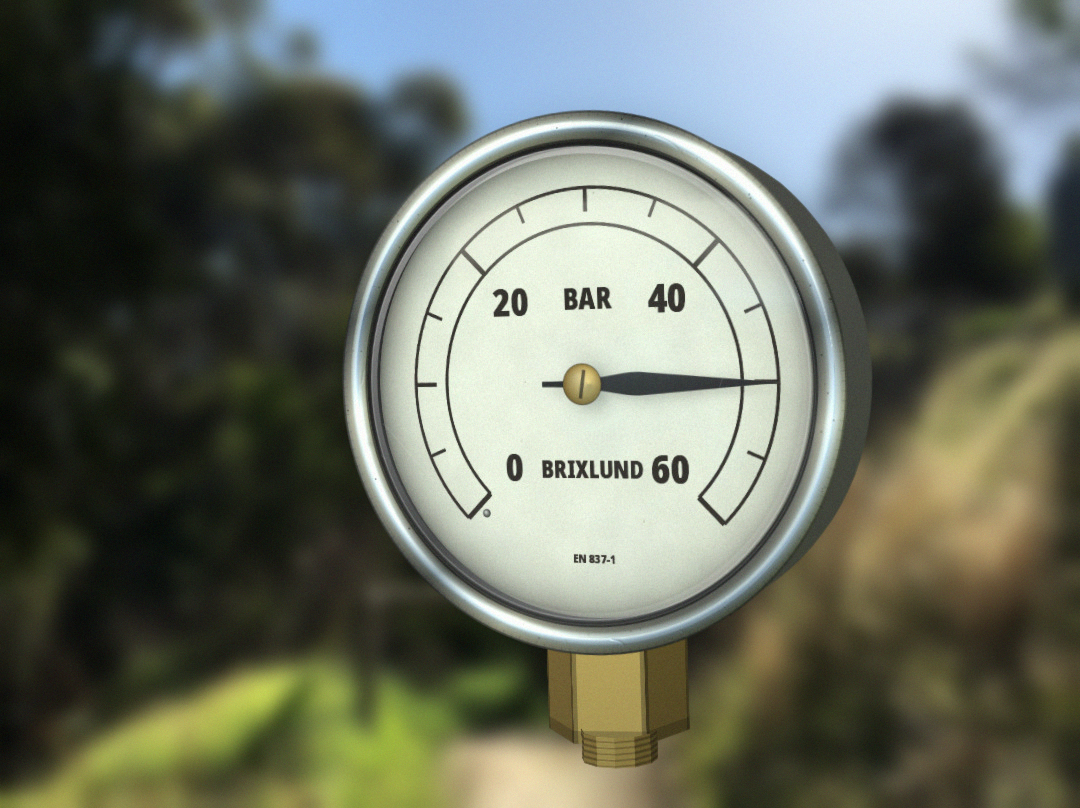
value=50 unit=bar
